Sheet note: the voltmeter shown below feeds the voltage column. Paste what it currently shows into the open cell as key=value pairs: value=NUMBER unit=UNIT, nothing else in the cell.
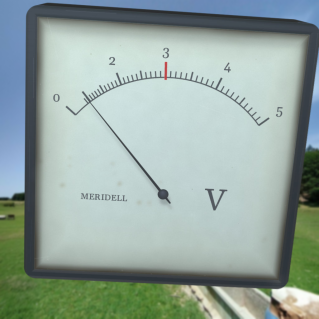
value=1 unit=V
